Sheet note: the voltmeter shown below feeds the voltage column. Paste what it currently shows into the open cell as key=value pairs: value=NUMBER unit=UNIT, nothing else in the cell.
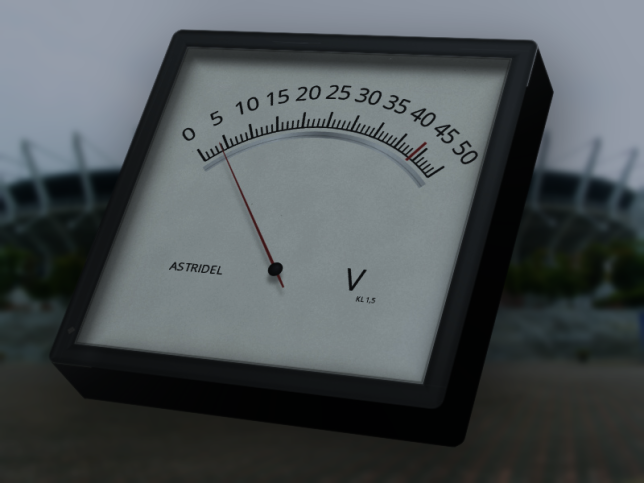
value=4 unit=V
